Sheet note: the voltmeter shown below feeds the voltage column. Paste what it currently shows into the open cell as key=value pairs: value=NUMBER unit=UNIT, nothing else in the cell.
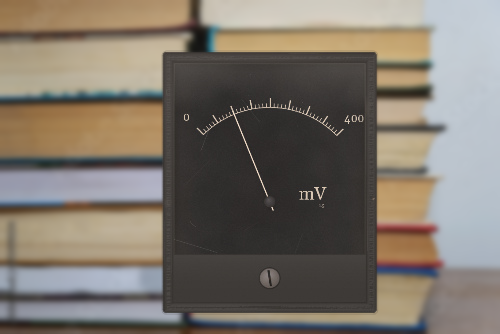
value=100 unit=mV
